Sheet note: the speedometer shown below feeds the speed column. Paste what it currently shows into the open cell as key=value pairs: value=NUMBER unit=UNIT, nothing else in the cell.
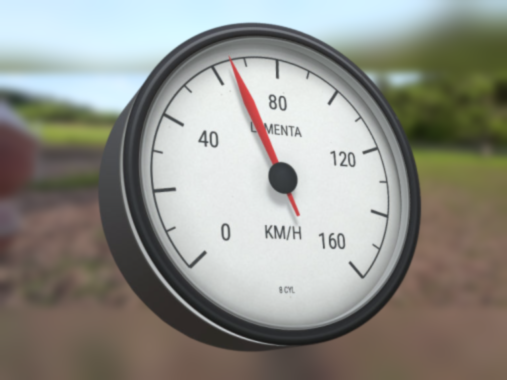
value=65 unit=km/h
